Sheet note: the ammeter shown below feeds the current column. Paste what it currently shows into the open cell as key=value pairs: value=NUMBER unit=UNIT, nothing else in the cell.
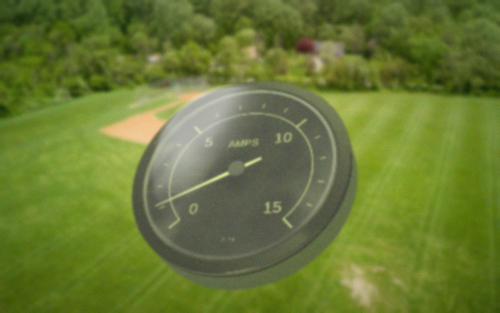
value=1 unit=A
